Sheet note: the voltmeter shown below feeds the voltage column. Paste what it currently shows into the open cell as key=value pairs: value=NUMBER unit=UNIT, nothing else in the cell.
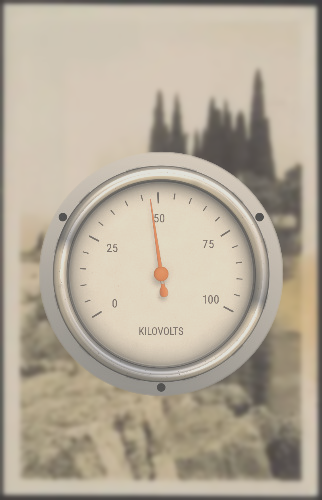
value=47.5 unit=kV
